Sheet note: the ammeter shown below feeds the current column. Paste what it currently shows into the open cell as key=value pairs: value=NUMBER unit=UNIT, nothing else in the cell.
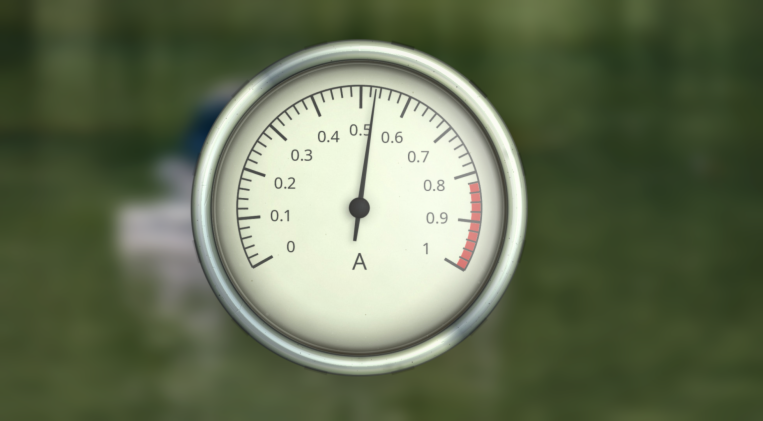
value=0.53 unit=A
